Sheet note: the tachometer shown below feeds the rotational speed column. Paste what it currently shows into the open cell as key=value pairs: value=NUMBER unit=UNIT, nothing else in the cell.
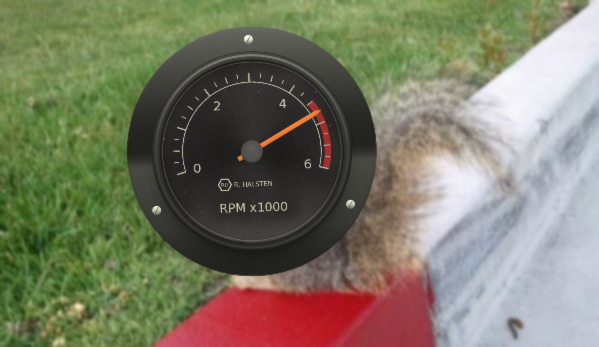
value=4750 unit=rpm
